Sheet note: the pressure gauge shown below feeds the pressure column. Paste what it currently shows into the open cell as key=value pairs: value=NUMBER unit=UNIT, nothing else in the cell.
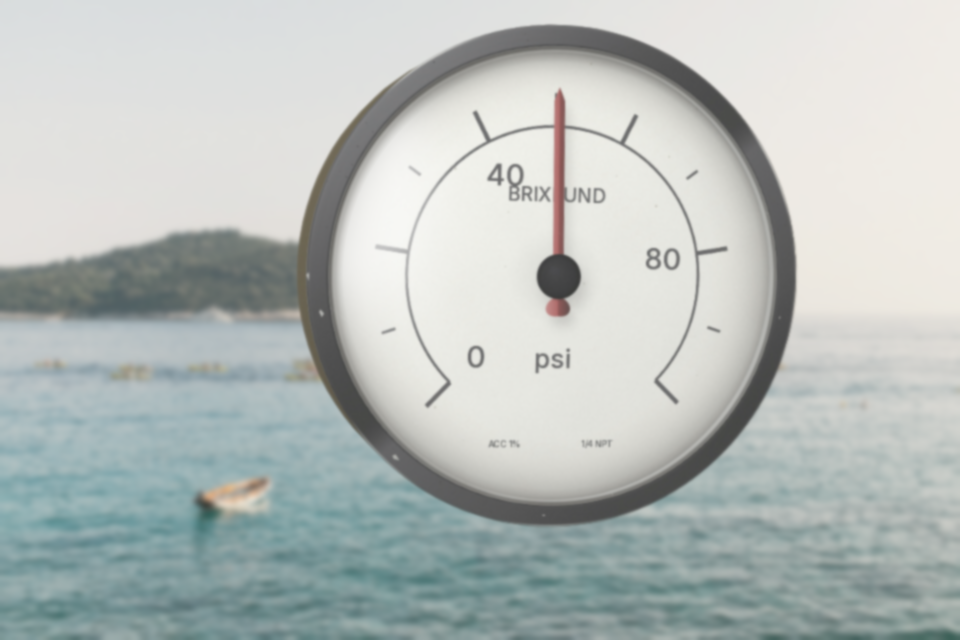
value=50 unit=psi
